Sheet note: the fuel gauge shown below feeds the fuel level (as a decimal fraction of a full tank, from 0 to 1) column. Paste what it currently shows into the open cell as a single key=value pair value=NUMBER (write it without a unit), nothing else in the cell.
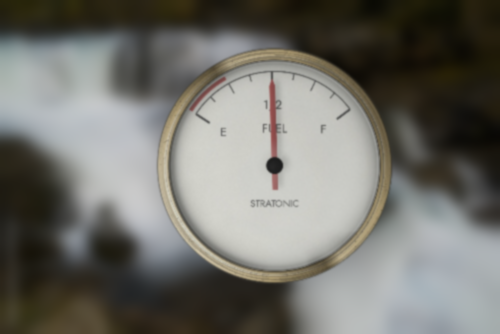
value=0.5
